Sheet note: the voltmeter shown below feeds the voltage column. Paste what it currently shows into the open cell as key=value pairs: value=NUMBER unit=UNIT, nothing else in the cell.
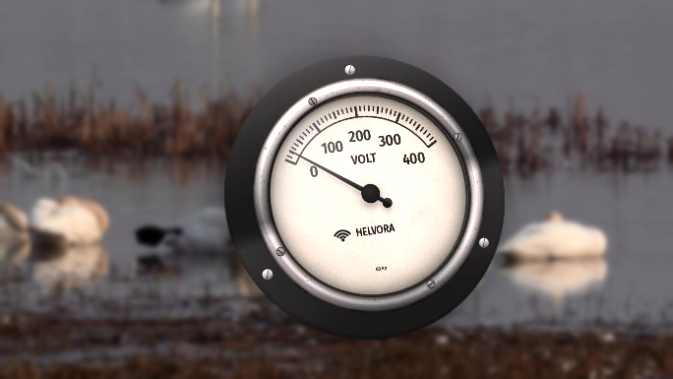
value=20 unit=V
